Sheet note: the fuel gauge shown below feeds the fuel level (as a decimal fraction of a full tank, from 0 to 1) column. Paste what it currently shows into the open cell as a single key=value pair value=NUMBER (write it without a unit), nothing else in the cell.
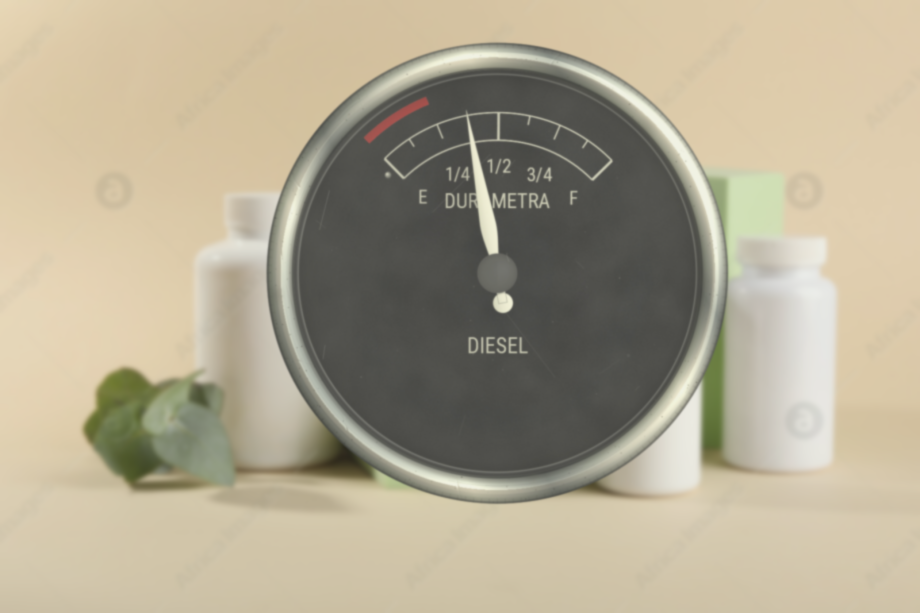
value=0.375
